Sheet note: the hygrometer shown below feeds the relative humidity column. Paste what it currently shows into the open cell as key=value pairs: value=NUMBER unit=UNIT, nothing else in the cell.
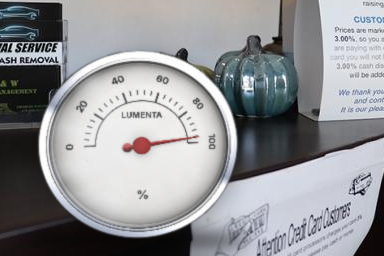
value=96 unit=%
